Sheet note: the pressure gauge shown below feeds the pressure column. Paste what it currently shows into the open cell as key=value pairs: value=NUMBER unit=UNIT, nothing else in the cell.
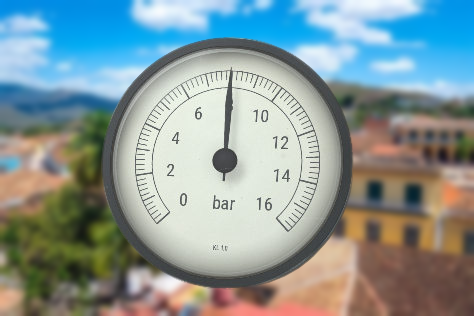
value=8 unit=bar
